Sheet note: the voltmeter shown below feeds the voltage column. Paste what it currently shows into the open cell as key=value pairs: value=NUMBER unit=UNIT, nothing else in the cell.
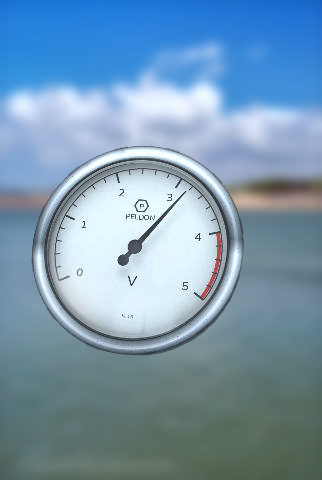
value=3.2 unit=V
